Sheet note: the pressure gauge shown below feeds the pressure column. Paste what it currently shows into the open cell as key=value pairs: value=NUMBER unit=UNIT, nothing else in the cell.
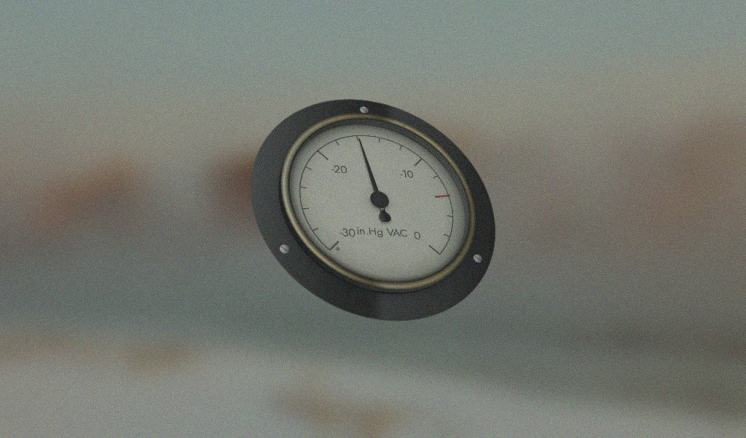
value=-16 unit=inHg
